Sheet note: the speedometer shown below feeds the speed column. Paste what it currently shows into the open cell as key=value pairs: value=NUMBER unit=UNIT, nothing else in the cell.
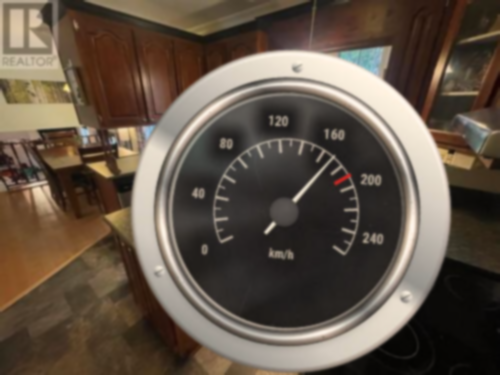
value=170 unit=km/h
